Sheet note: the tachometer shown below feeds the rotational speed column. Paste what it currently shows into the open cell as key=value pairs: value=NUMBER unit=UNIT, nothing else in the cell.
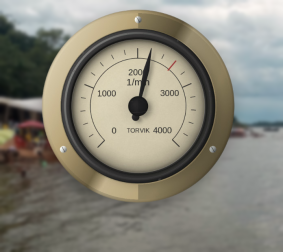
value=2200 unit=rpm
